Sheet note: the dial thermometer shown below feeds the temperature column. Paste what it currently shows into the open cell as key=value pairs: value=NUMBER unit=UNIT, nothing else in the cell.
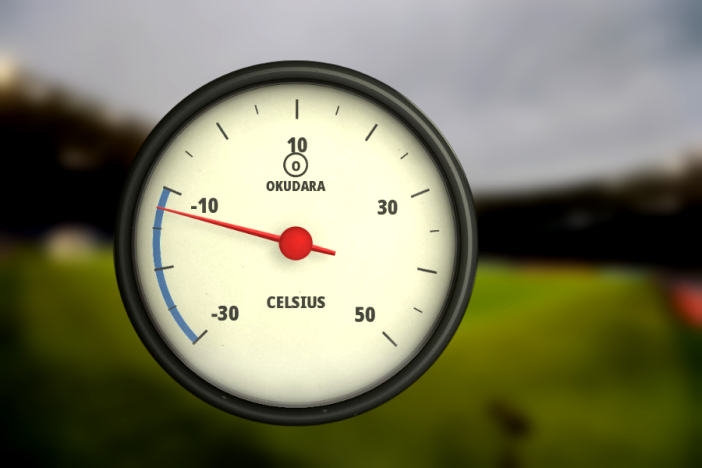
value=-12.5 unit=°C
